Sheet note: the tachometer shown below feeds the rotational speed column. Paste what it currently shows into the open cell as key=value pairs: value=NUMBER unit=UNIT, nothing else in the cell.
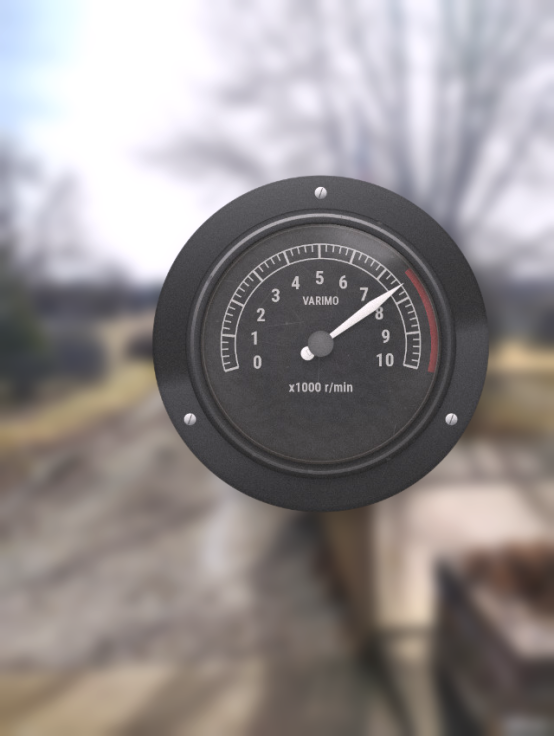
value=7600 unit=rpm
